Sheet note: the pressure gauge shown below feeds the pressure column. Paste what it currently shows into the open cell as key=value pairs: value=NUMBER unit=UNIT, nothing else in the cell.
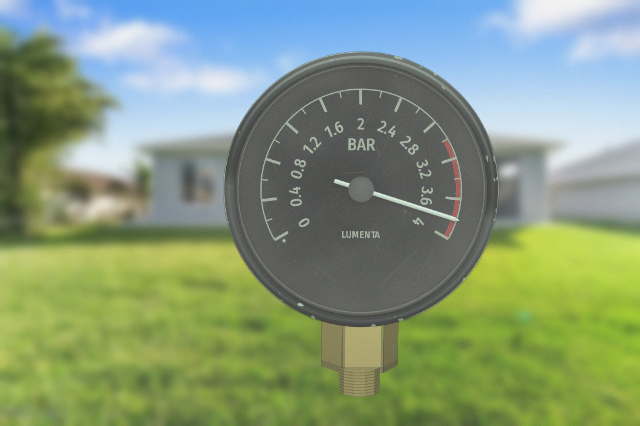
value=3.8 unit=bar
